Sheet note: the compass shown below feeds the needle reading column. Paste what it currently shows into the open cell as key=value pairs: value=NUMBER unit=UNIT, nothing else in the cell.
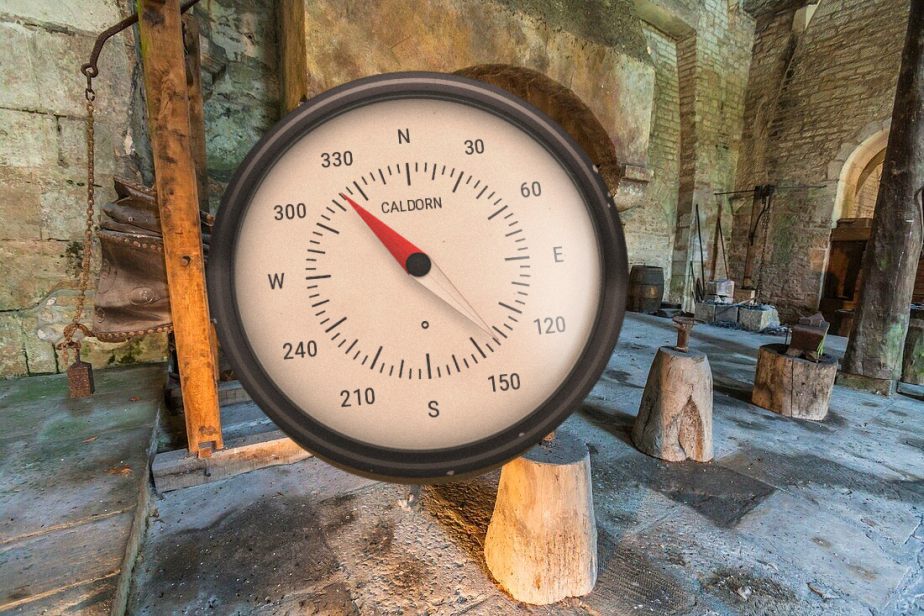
value=320 unit=°
